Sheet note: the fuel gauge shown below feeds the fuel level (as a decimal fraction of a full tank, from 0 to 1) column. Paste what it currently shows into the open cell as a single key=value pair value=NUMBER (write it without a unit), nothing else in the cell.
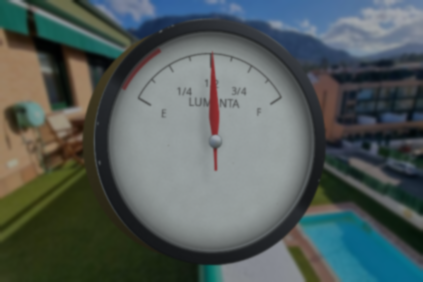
value=0.5
